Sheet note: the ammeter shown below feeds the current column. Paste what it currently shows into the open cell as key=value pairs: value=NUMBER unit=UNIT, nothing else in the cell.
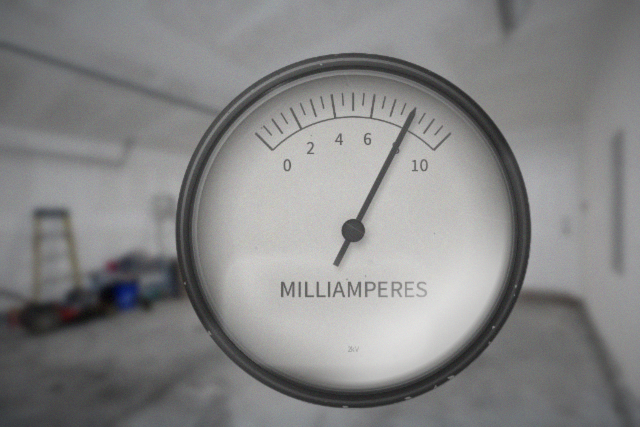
value=8 unit=mA
